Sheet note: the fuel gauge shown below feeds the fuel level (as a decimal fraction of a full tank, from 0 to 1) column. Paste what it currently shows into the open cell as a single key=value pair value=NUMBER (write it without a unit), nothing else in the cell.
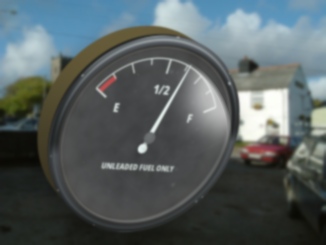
value=0.625
